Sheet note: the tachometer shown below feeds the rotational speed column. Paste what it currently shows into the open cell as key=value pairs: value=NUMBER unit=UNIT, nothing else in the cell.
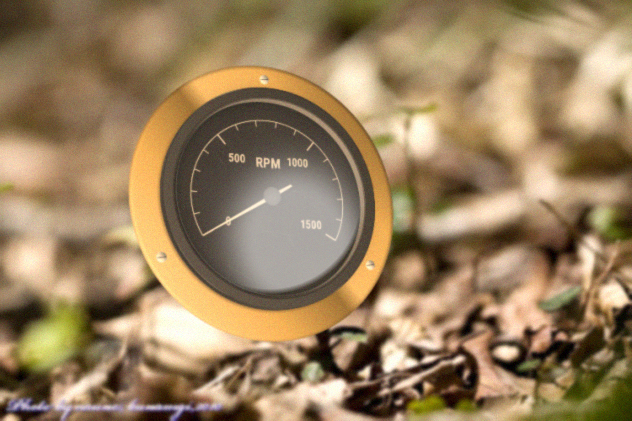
value=0 unit=rpm
